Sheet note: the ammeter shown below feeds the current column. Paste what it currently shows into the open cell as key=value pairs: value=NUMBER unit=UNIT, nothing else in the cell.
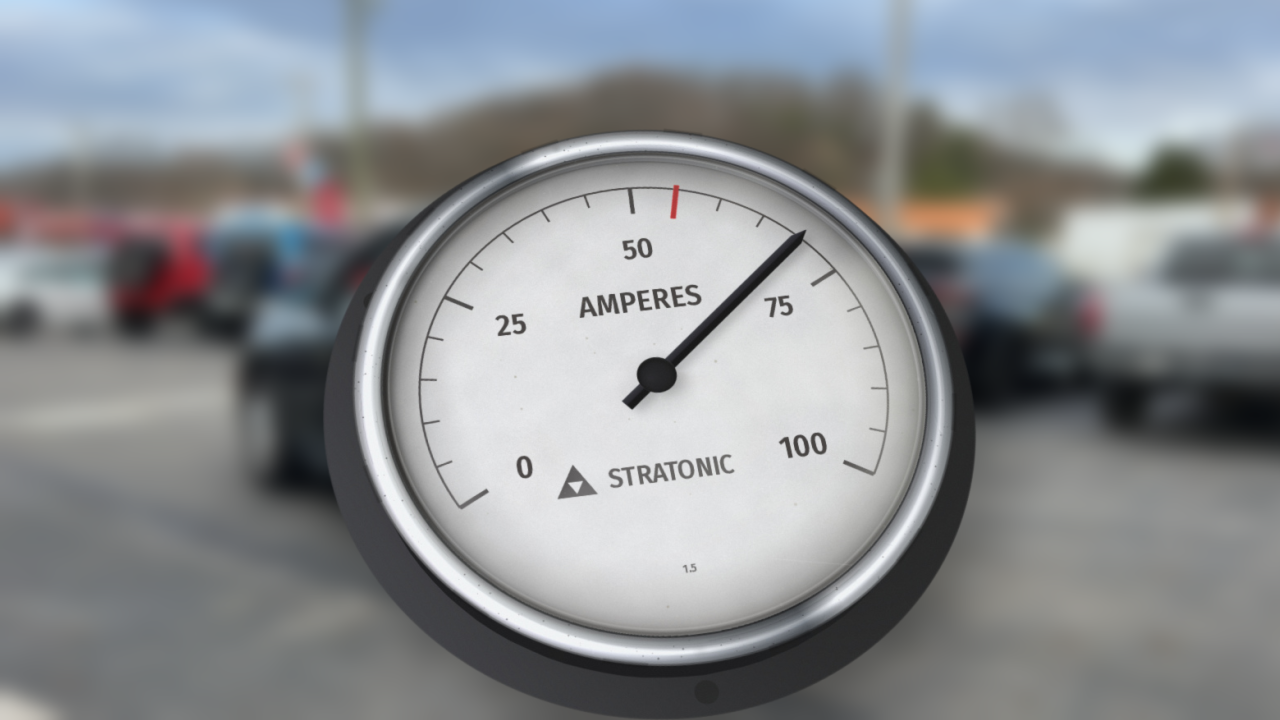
value=70 unit=A
